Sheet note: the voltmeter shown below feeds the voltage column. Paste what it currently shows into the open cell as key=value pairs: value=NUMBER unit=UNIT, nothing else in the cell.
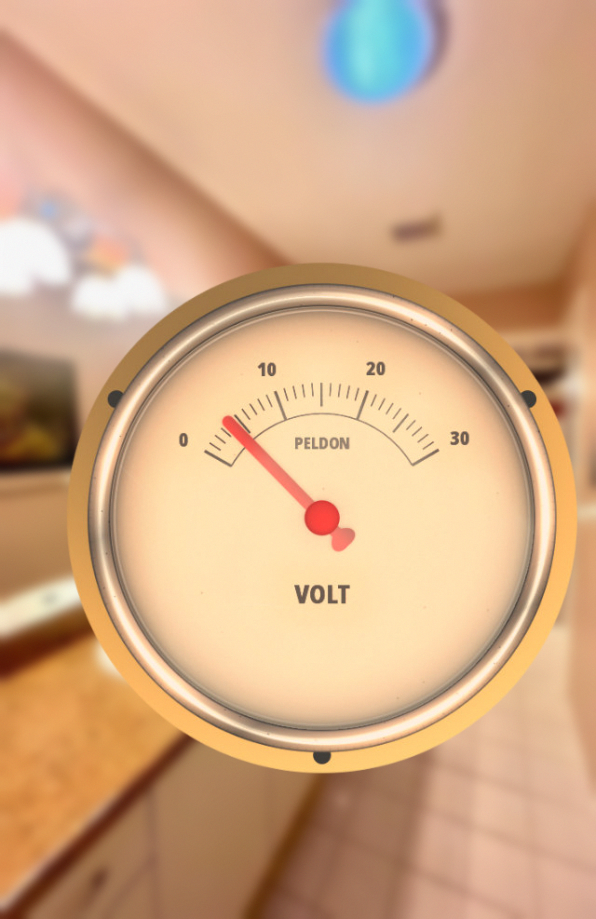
value=4 unit=V
